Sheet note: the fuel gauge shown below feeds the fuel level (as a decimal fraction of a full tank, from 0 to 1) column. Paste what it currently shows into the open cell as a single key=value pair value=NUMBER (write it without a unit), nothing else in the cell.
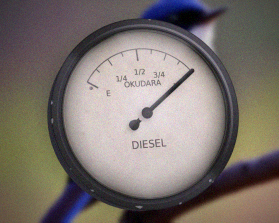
value=1
